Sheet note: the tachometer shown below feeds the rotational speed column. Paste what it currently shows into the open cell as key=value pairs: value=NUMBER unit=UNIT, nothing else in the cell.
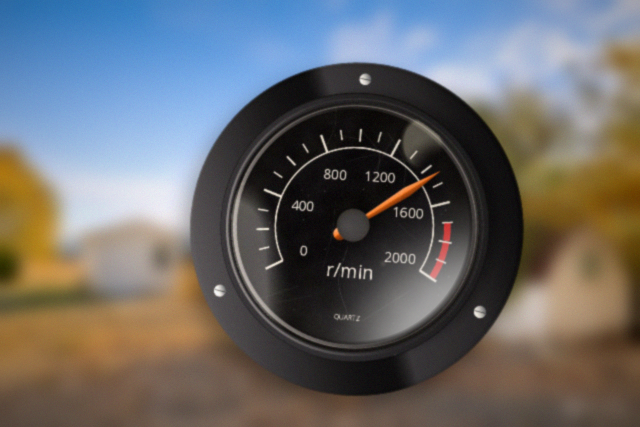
value=1450 unit=rpm
